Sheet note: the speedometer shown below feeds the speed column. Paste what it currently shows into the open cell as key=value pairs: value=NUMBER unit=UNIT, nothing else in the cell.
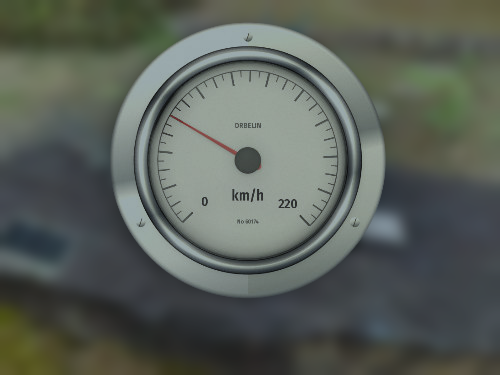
value=60 unit=km/h
